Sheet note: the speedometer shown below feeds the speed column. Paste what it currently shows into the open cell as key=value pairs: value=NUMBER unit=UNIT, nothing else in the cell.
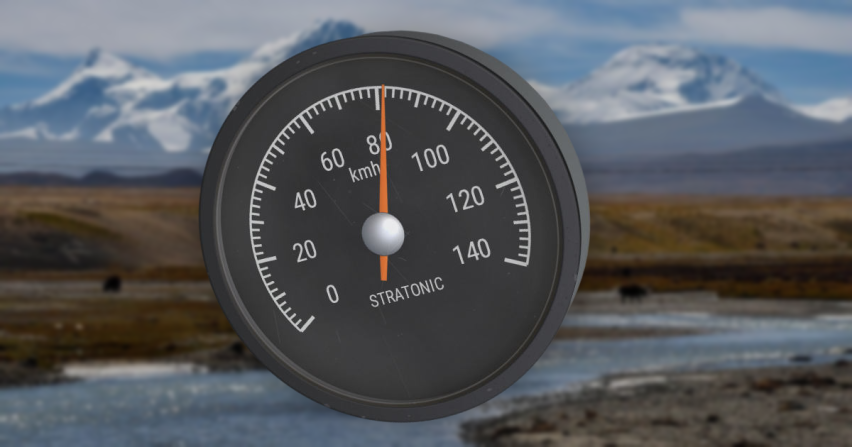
value=82 unit=km/h
